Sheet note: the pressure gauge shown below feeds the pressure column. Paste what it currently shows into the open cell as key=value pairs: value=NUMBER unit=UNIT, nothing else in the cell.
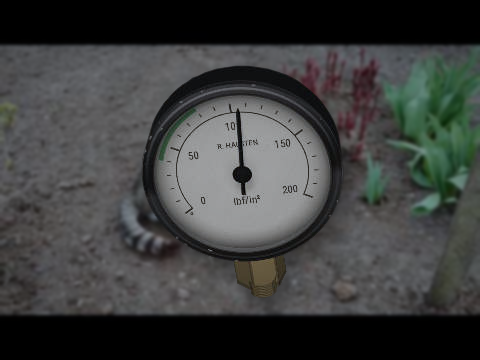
value=105 unit=psi
